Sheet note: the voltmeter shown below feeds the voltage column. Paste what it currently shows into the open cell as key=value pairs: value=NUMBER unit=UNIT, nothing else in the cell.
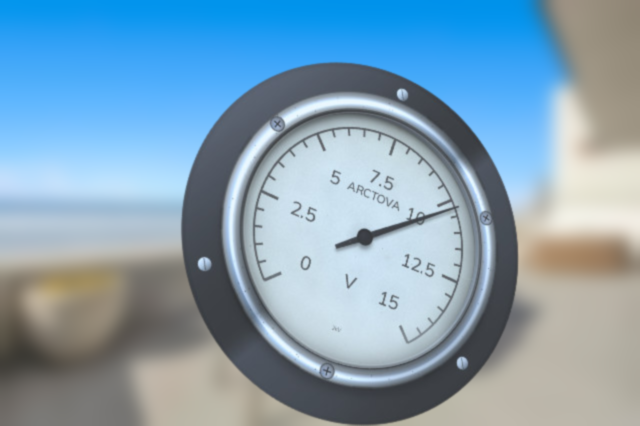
value=10.25 unit=V
